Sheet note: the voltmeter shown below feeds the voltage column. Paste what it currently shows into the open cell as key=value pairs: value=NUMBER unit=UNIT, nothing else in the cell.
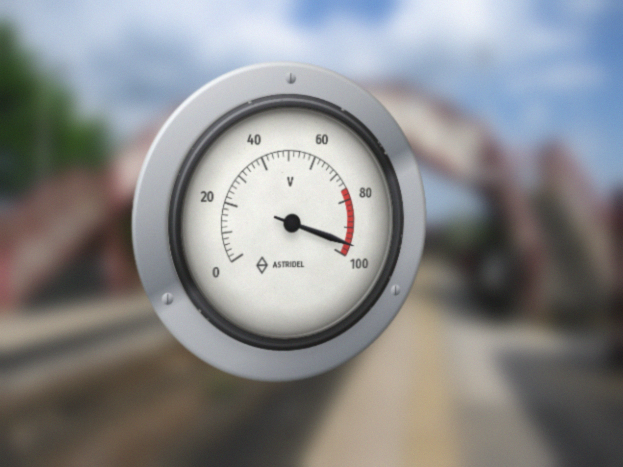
value=96 unit=V
